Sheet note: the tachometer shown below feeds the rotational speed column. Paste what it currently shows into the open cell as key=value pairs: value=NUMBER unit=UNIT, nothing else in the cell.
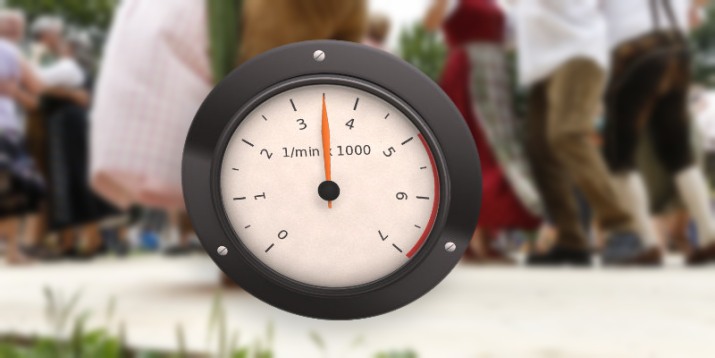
value=3500 unit=rpm
